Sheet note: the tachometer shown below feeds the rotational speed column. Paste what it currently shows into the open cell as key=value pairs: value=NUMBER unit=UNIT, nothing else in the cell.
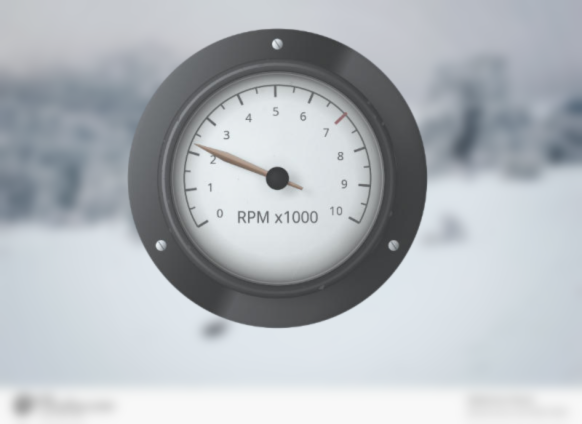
value=2250 unit=rpm
